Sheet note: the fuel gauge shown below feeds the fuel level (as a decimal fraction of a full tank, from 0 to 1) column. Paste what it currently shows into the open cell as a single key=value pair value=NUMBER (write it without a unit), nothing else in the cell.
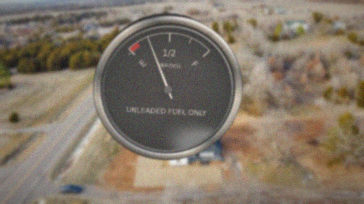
value=0.25
